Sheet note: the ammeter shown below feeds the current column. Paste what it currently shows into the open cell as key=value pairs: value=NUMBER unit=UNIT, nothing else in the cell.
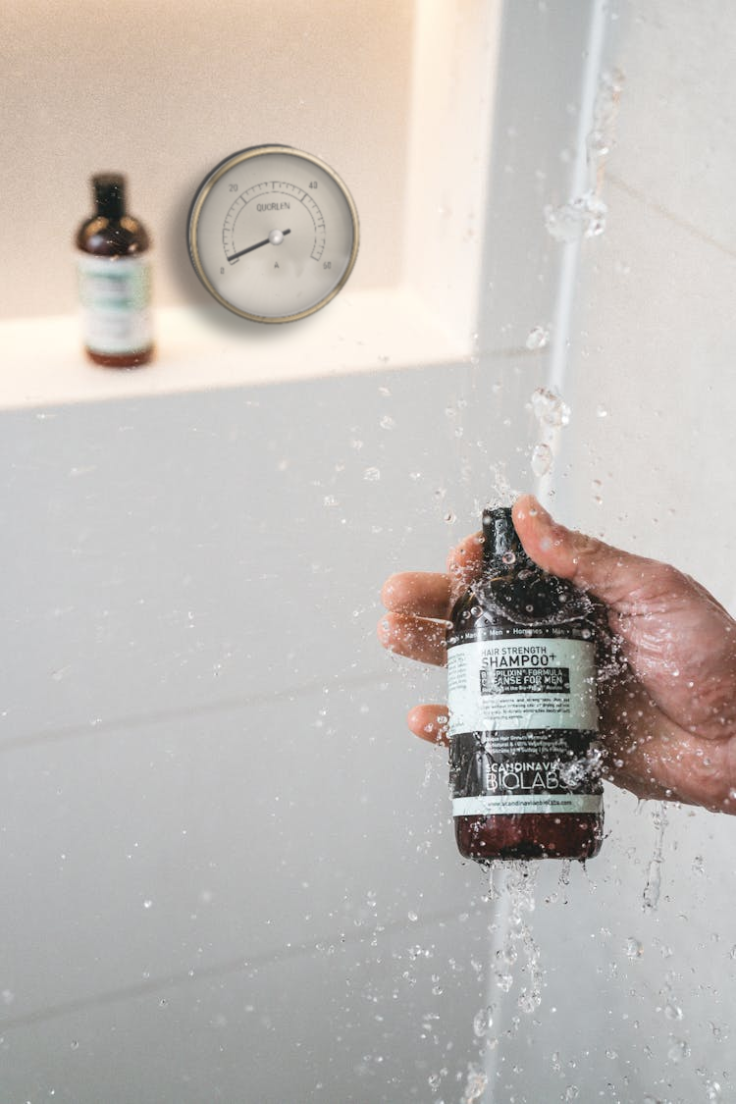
value=2 unit=A
